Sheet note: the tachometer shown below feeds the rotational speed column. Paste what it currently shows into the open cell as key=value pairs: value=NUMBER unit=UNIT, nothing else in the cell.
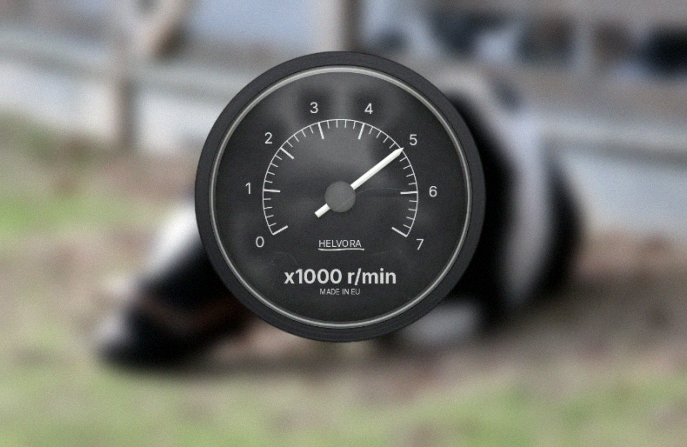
value=5000 unit=rpm
